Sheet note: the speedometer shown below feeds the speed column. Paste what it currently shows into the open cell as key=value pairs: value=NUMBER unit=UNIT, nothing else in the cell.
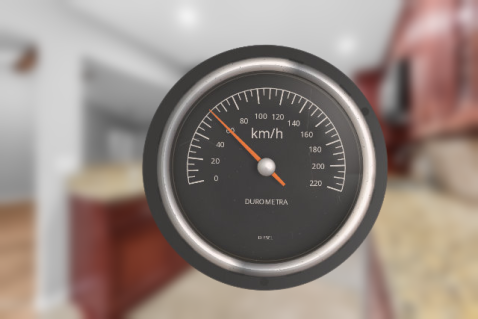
value=60 unit=km/h
